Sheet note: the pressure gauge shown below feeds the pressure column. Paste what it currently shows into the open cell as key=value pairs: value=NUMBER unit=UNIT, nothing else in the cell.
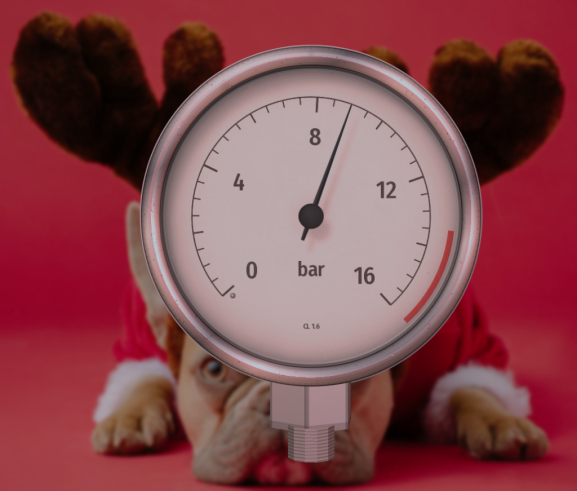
value=9 unit=bar
